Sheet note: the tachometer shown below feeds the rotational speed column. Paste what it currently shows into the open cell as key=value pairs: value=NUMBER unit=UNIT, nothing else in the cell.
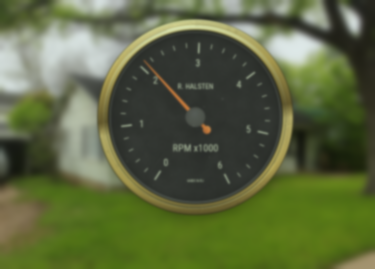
value=2100 unit=rpm
